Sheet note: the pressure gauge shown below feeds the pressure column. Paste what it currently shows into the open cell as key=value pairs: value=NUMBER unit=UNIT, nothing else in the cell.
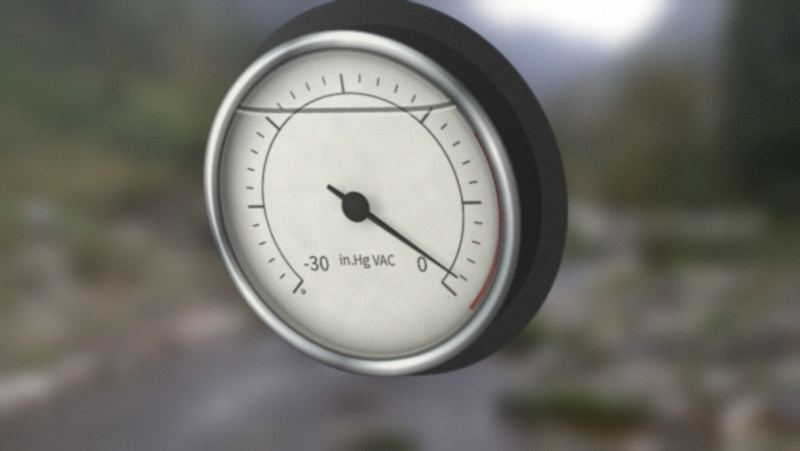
value=-1 unit=inHg
